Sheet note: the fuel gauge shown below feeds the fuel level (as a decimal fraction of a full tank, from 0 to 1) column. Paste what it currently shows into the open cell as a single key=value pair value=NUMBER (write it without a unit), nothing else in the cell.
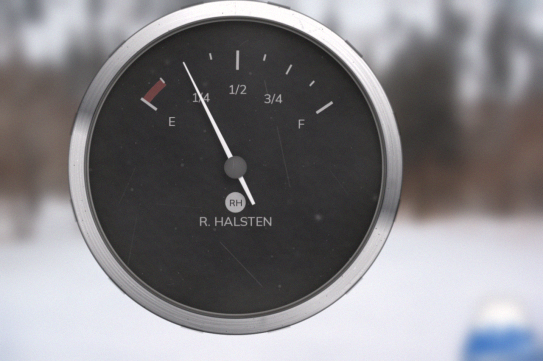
value=0.25
